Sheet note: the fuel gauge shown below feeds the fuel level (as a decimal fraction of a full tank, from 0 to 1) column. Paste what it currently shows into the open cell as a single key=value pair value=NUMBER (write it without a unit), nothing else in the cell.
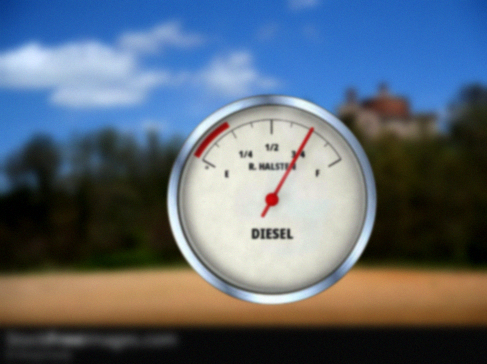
value=0.75
